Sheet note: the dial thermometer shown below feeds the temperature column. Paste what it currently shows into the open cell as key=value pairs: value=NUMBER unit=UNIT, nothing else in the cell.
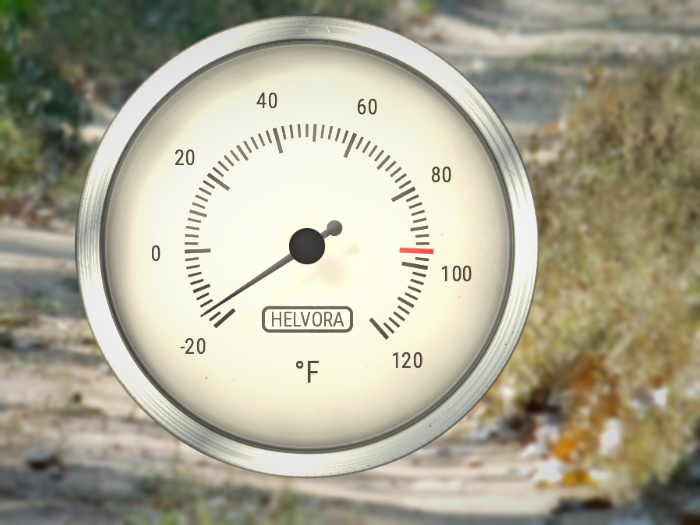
value=-16 unit=°F
